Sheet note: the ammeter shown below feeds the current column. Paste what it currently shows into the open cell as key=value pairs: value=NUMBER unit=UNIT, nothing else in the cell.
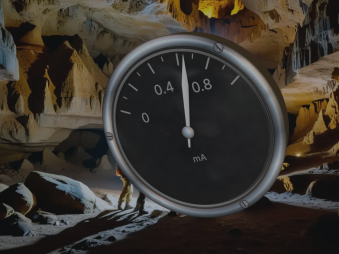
value=0.65 unit=mA
